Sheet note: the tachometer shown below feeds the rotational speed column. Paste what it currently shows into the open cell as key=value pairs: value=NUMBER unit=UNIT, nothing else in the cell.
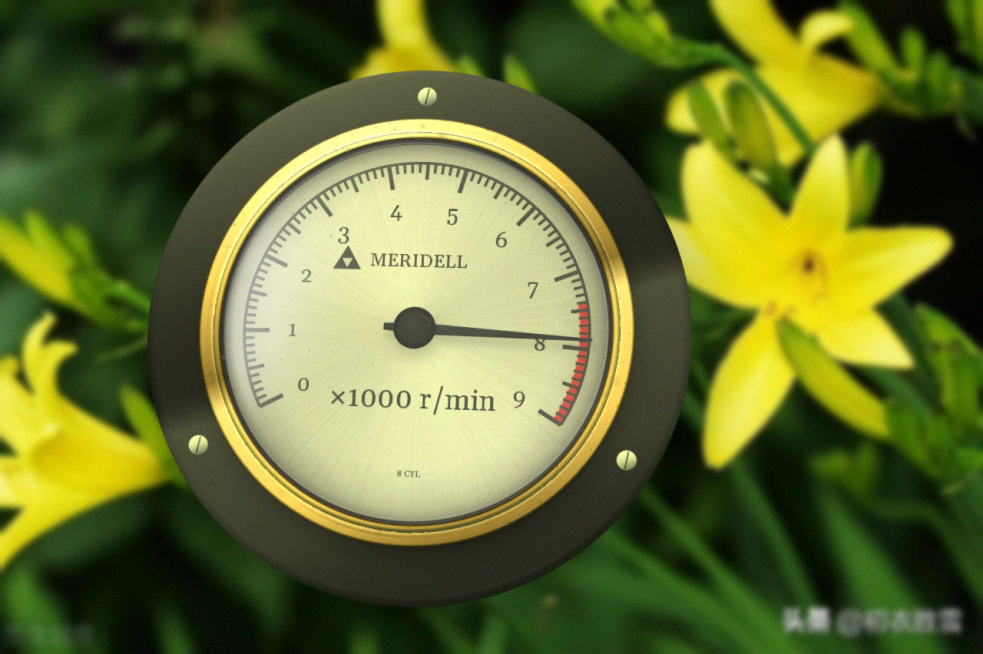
value=7900 unit=rpm
